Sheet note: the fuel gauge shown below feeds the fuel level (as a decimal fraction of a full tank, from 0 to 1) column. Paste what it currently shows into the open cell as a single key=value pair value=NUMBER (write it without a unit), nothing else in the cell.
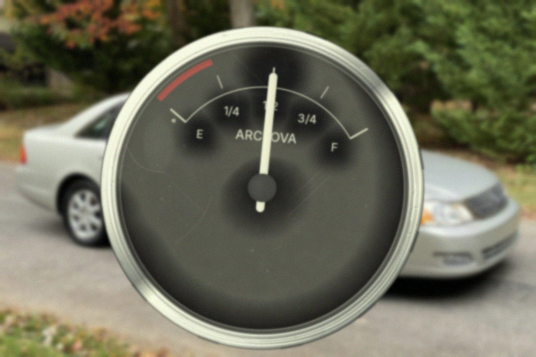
value=0.5
